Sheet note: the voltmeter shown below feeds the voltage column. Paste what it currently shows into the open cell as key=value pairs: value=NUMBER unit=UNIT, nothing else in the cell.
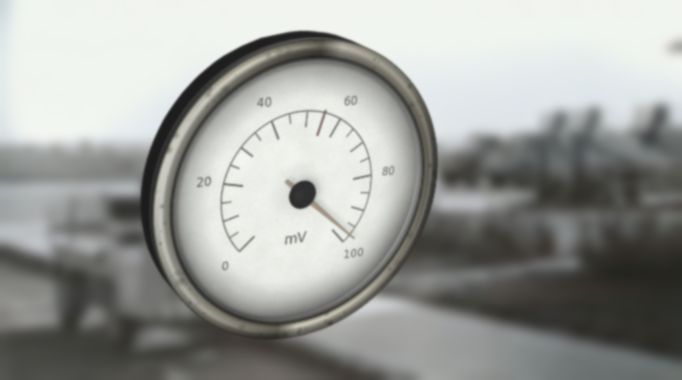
value=97.5 unit=mV
